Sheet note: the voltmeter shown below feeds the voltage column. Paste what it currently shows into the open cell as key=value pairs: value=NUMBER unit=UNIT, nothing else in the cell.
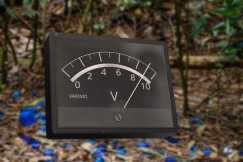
value=9 unit=V
